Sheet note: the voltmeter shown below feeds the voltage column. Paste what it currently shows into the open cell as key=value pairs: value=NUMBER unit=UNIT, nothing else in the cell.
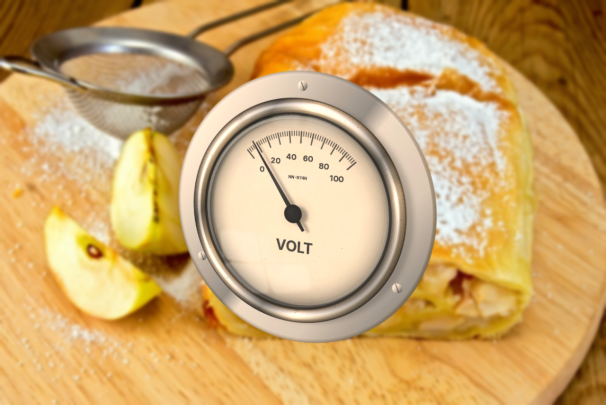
value=10 unit=V
